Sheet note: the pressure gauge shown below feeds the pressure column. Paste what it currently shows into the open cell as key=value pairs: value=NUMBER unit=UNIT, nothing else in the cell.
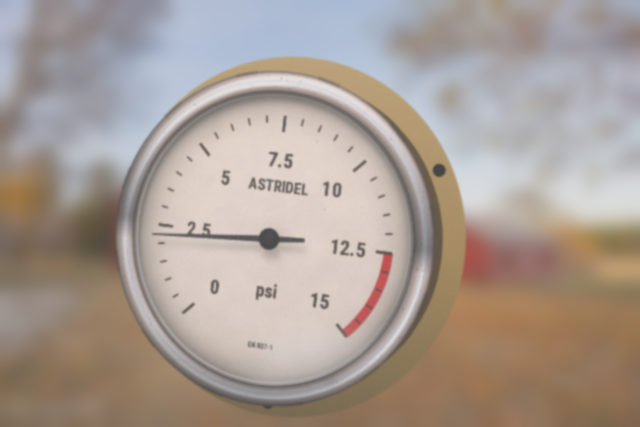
value=2.25 unit=psi
